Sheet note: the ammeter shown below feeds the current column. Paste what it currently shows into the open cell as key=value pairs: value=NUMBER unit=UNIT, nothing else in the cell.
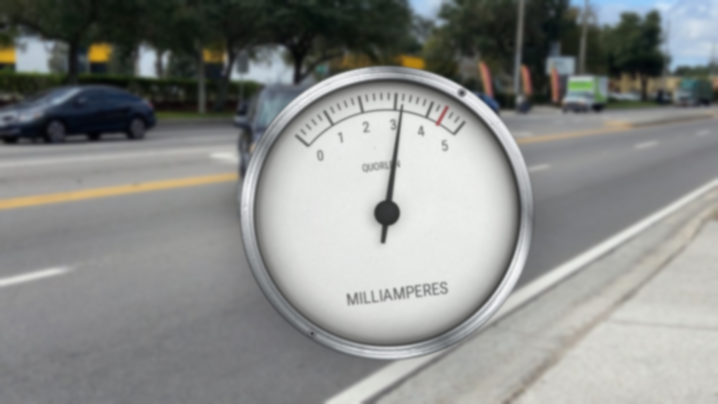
value=3.2 unit=mA
